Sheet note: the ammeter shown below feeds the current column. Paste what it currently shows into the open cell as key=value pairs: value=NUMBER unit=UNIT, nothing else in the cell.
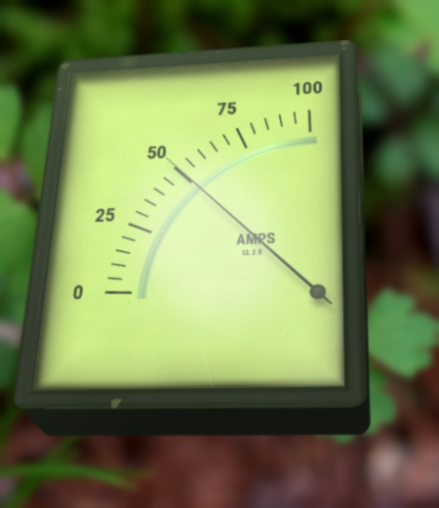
value=50 unit=A
